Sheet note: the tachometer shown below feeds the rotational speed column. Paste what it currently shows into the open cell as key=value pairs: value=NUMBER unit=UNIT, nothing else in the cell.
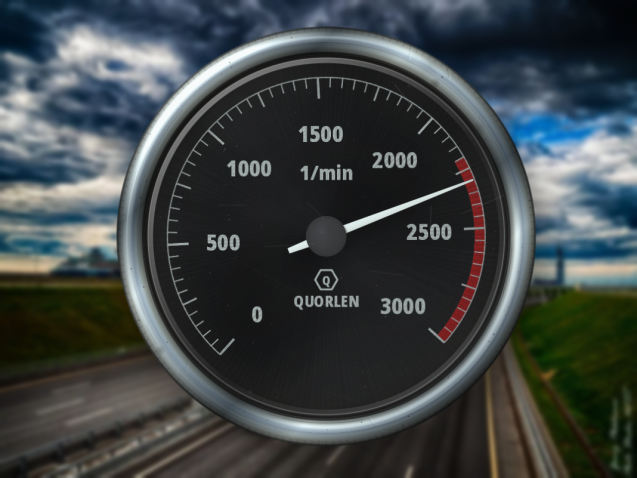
value=2300 unit=rpm
